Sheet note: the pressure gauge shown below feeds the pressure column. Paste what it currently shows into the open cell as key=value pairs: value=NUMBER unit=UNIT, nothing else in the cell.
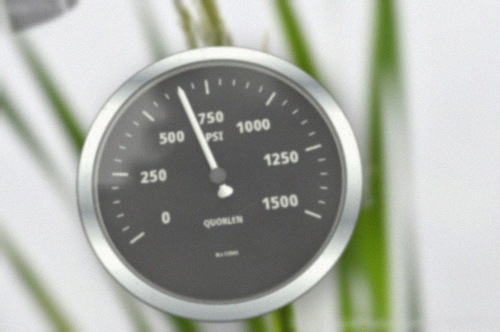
value=650 unit=psi
